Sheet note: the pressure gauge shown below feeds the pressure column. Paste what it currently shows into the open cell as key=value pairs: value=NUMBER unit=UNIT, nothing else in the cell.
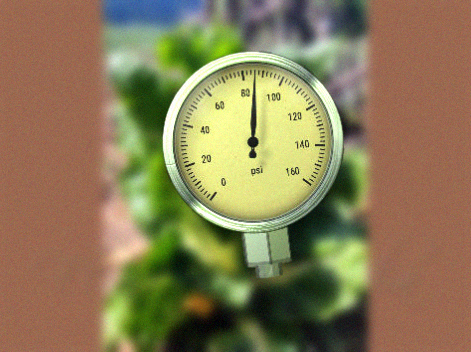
value=86 unit=psi
